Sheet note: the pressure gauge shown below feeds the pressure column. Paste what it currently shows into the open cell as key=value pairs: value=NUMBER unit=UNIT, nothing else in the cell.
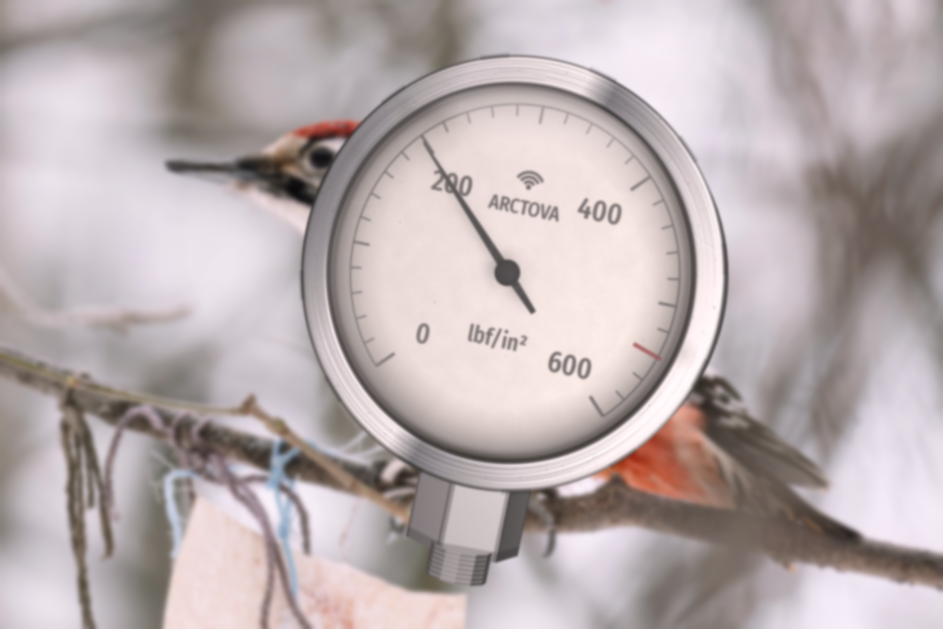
value=200 unit=psi
